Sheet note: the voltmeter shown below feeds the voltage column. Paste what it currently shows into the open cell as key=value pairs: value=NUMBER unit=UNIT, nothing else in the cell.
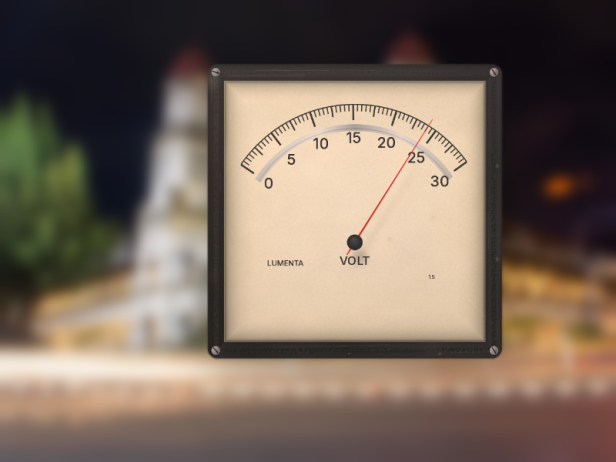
value=24 unit=V
